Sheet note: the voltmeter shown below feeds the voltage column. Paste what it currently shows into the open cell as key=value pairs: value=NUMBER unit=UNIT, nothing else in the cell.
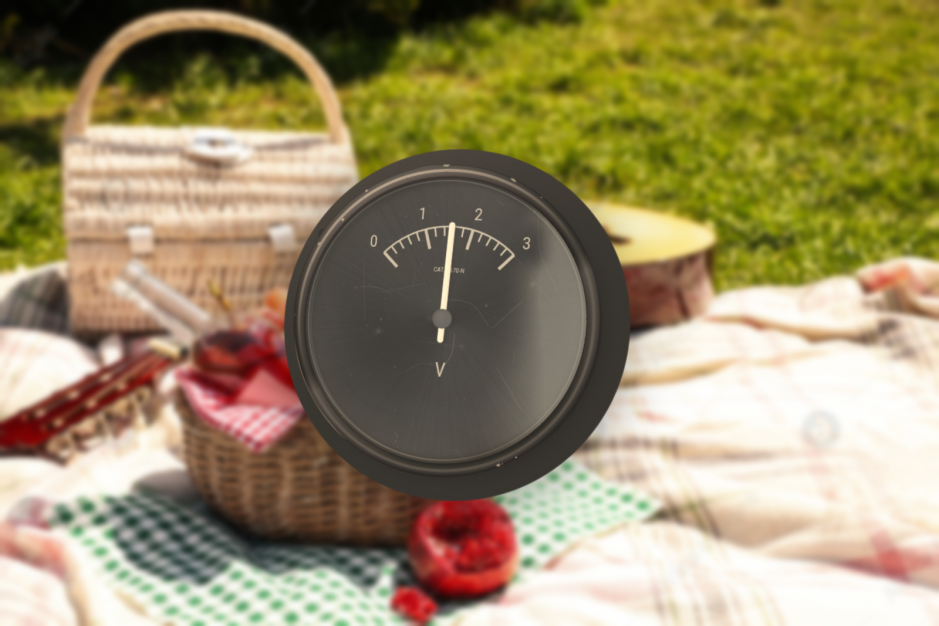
value=1.6 unit=V
